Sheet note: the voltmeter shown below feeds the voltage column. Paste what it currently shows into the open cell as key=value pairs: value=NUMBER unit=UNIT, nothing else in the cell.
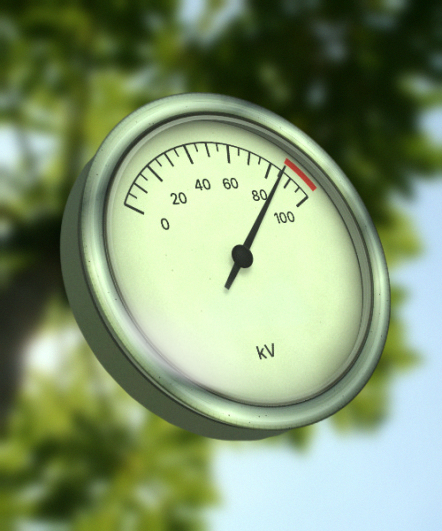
value=85 unit=kV
